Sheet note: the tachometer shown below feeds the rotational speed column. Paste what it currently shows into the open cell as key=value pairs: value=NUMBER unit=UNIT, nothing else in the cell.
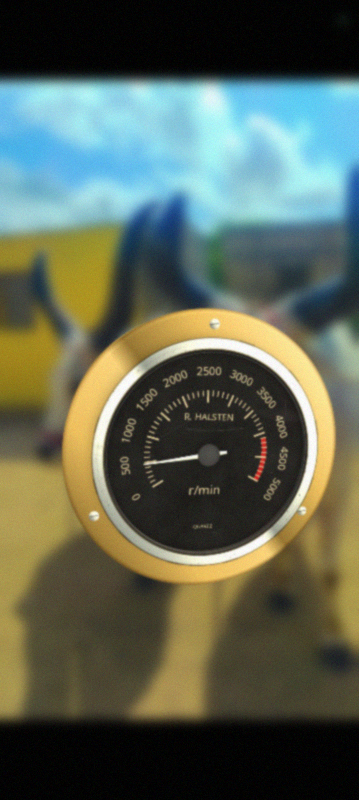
value=500 unit=rpm
